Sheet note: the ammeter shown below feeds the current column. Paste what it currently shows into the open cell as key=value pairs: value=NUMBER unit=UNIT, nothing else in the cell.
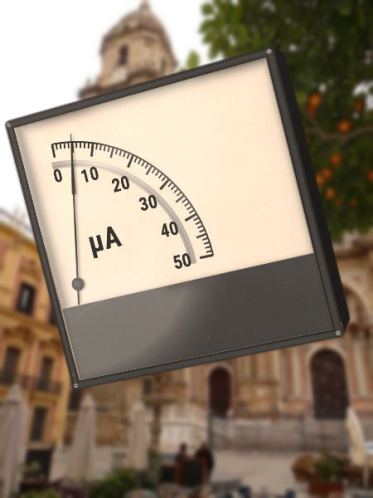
value=5 unit=µA
